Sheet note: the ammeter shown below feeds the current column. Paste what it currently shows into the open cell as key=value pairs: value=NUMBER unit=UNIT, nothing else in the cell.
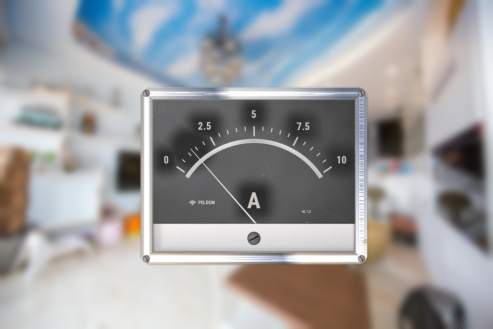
value=1.25 unit=A
